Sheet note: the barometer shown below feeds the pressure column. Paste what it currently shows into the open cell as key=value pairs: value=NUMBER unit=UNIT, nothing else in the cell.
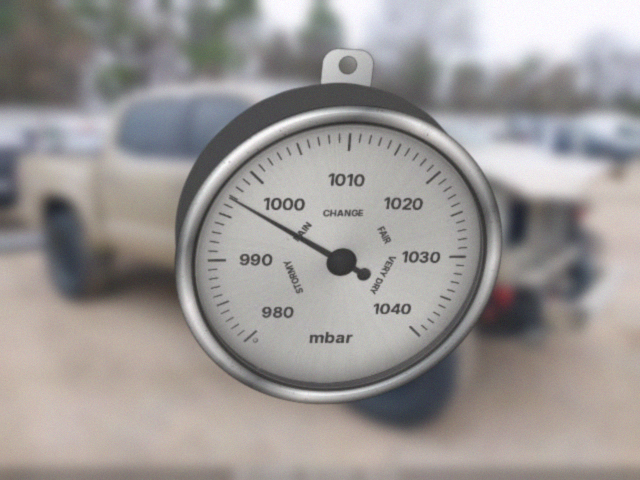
value=997 unit=mbar
